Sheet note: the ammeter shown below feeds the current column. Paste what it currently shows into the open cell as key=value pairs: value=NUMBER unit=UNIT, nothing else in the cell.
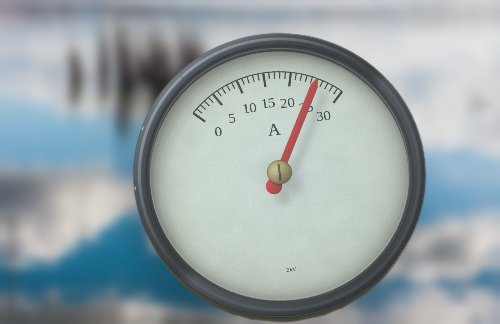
value=25 unit=A
